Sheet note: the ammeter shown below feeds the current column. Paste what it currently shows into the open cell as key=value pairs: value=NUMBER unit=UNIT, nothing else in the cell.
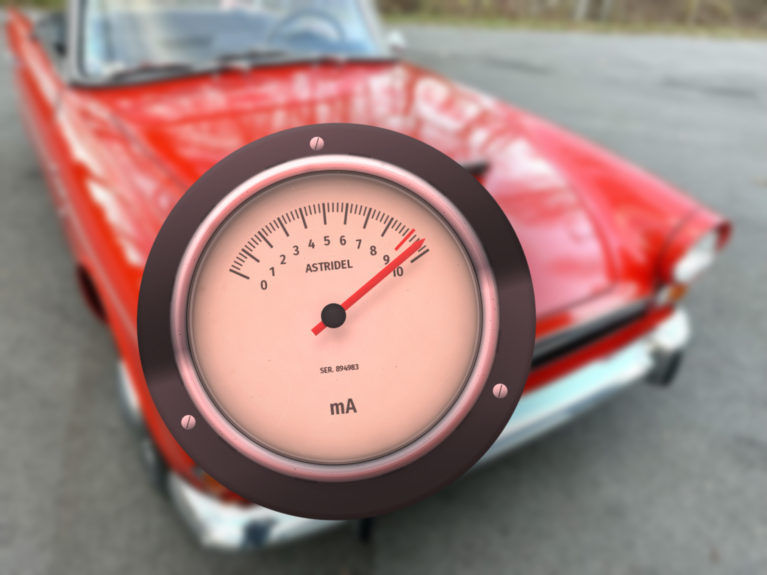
value=9.6 unit=mA
